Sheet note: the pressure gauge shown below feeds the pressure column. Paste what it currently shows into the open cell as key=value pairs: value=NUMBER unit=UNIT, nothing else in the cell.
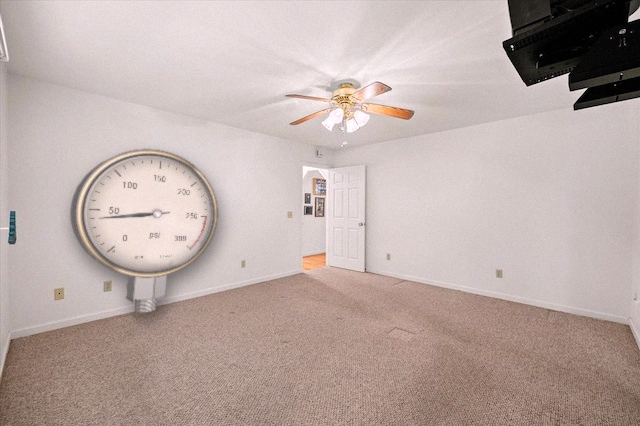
value=40 unit=psi
